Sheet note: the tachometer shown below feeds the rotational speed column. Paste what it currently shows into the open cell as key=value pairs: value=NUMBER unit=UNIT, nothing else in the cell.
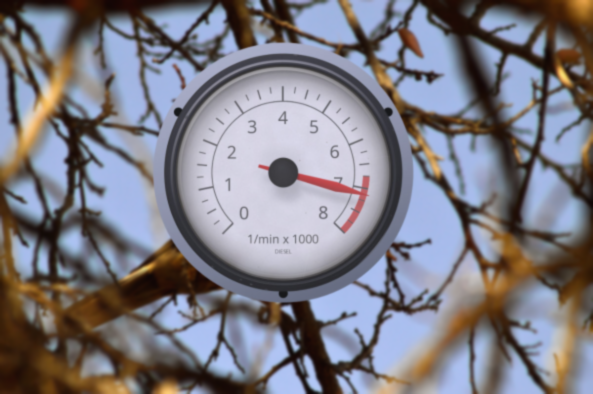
value=7125 unit=rpm
